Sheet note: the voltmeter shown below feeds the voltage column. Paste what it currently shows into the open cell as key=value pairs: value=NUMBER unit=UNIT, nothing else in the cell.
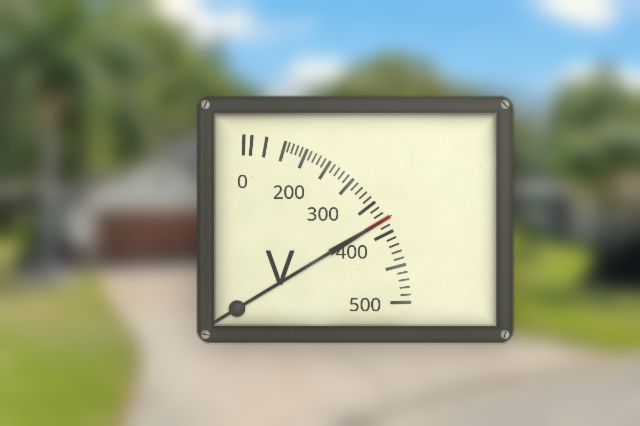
value=380 unit=V
